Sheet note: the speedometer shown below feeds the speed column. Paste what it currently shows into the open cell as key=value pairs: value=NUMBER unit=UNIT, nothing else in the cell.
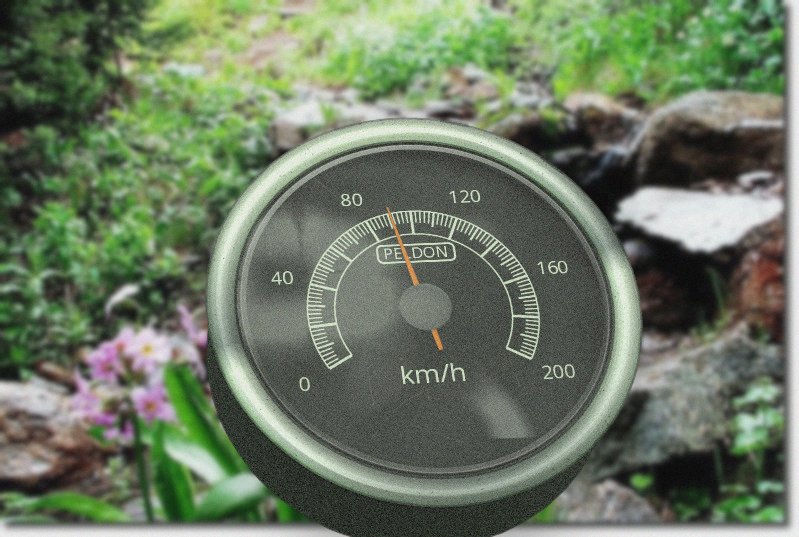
value=90 unit=km/h
